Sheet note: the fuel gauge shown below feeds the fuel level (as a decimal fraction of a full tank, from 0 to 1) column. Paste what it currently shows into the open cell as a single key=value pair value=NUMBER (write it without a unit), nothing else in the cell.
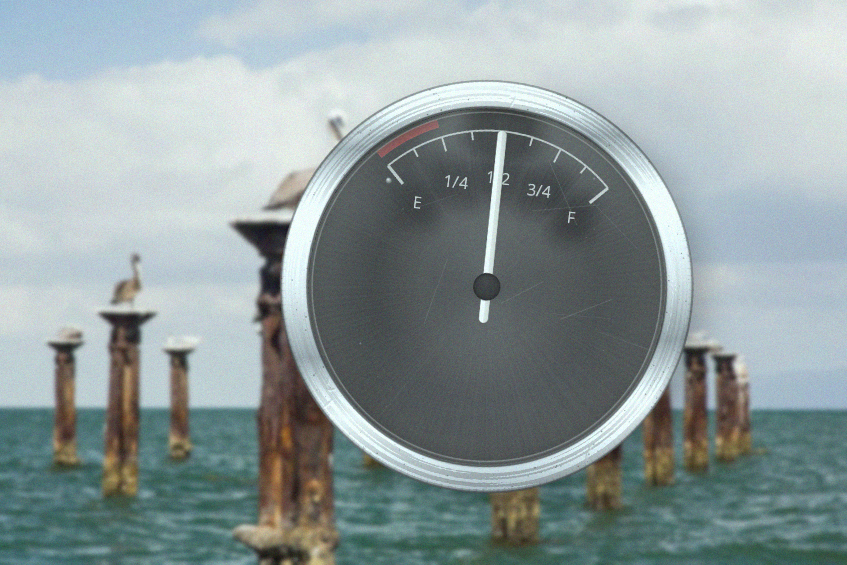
value=0.5
